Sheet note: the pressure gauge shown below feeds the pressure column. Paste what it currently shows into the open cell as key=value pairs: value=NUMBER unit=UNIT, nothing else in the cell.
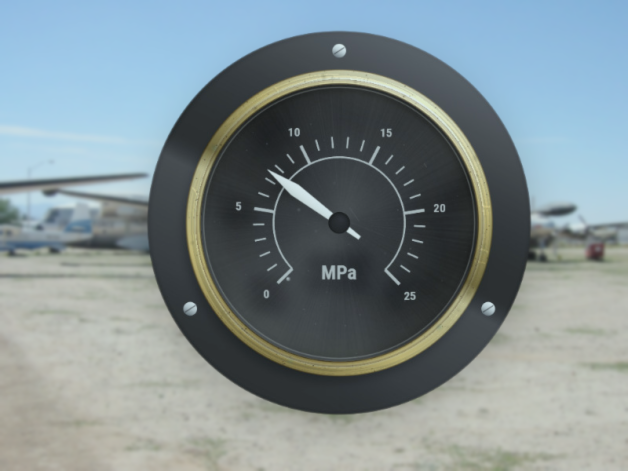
value=7.5 unit=MPa
